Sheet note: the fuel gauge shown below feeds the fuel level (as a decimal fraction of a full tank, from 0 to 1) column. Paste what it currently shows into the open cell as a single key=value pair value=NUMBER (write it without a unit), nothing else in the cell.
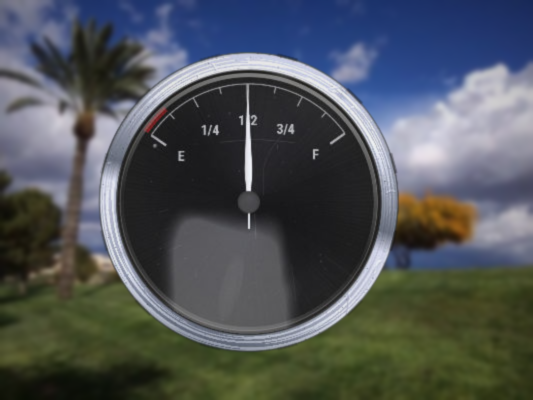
value=0.5
